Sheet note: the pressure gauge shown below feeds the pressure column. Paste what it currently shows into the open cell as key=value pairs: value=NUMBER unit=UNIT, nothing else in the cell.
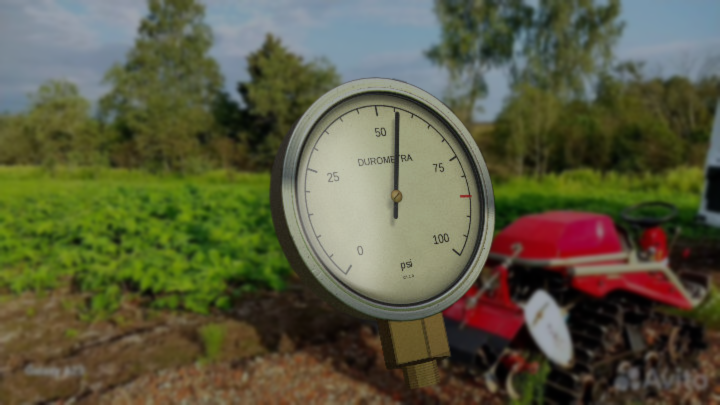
value=55 unit=psi
